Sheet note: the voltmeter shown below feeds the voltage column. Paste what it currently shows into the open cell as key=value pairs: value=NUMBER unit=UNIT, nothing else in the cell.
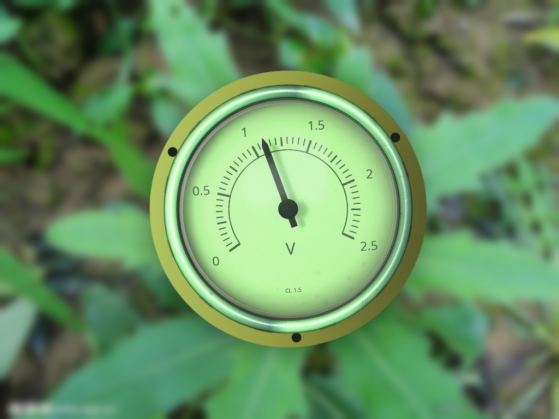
value=1.1 unit=V
